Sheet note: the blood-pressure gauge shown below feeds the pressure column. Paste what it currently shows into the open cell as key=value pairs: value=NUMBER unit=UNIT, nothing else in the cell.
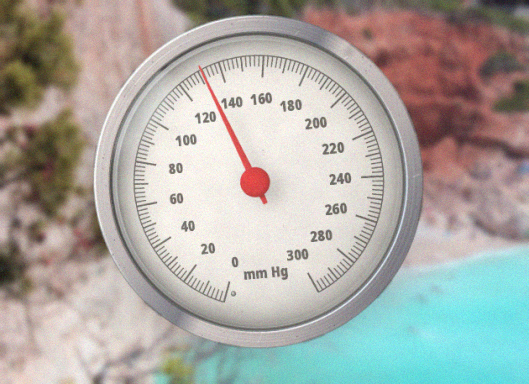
value=132 unit=mmHg
